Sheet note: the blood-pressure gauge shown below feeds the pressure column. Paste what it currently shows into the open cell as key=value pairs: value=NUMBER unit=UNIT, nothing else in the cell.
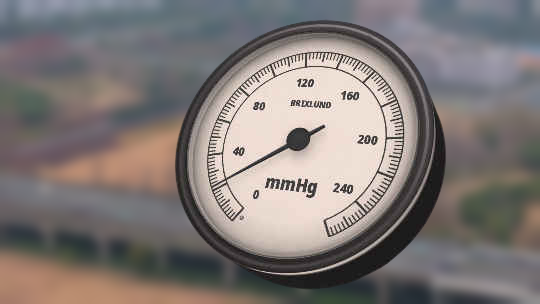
value=20 unit=mmHg
